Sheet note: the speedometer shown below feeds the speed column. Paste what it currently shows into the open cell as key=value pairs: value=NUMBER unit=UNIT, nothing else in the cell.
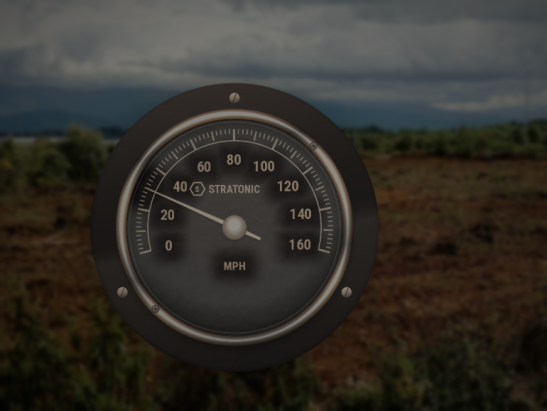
value=30 unit=mph
